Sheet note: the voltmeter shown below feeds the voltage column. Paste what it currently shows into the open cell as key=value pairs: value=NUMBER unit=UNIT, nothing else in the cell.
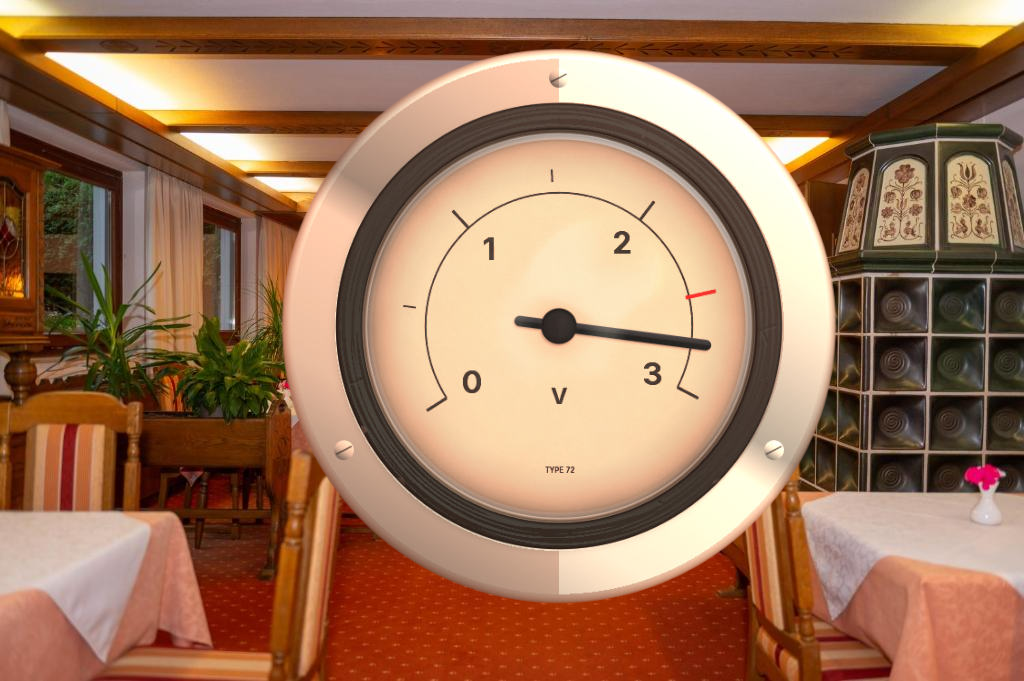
value=2.75 unit=V
